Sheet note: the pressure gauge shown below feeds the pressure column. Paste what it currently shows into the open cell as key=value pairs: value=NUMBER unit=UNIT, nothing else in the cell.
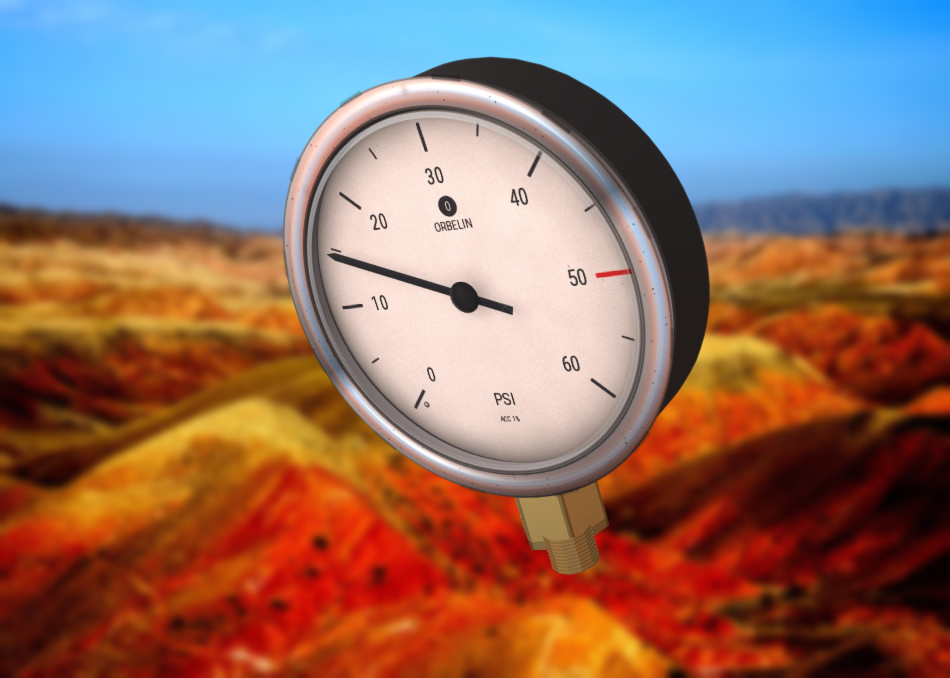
value=15 unit=psi
